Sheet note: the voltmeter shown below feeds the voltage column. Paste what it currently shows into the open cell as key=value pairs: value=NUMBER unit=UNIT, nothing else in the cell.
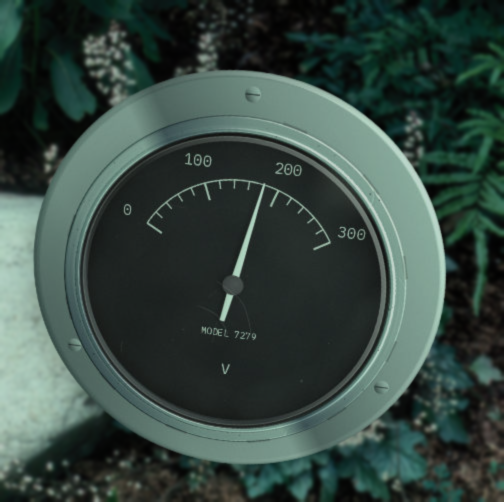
value=180 unit=V
